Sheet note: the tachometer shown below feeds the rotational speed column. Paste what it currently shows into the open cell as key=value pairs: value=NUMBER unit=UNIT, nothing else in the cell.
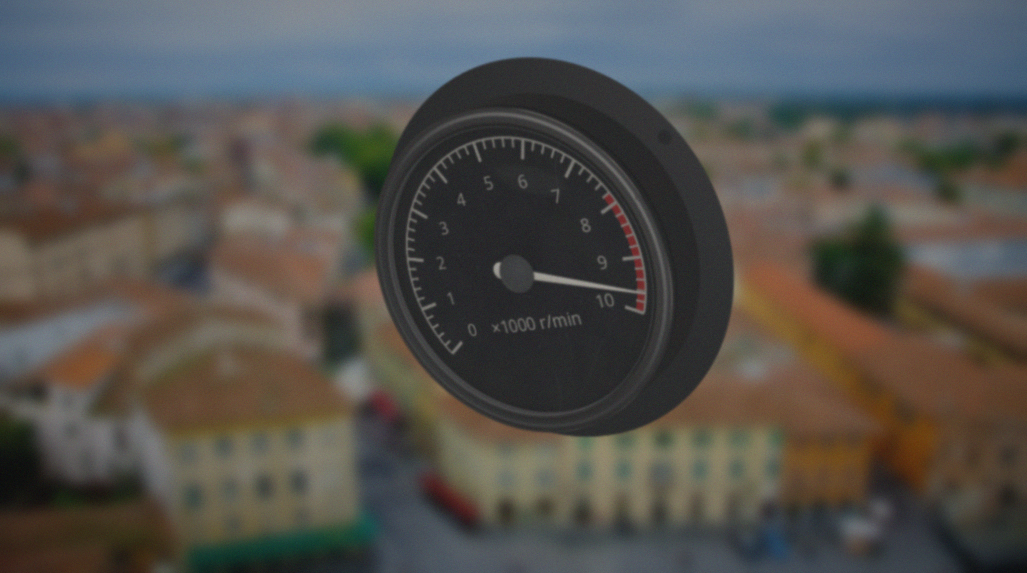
value=9600 unit=rpm
